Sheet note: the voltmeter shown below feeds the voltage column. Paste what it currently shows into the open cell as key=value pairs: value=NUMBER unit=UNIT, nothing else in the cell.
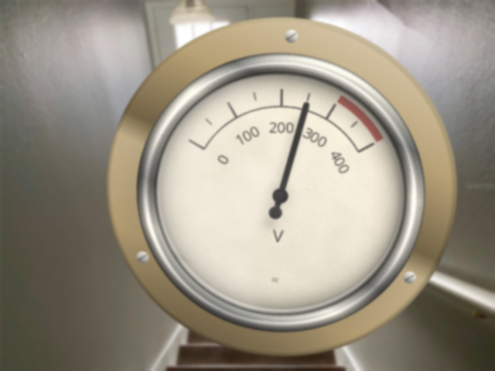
value=250 unit=V
